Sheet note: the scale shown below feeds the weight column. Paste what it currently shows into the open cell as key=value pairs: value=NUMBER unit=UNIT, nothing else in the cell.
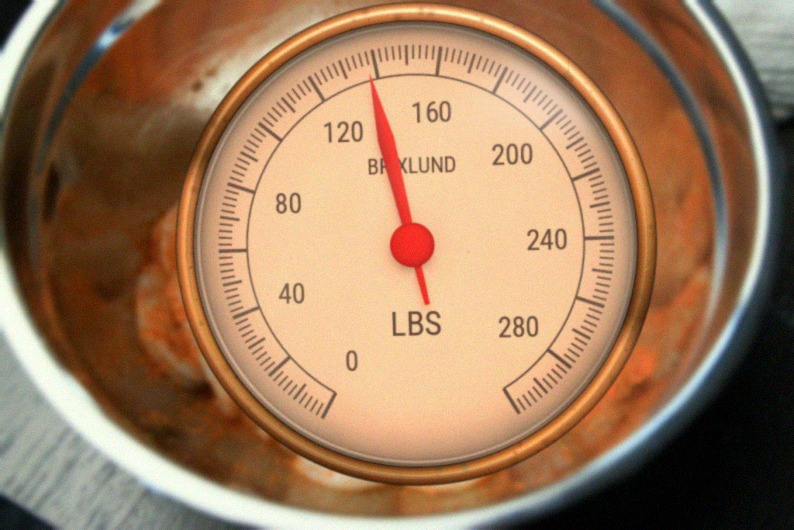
value=138 unit=lb
